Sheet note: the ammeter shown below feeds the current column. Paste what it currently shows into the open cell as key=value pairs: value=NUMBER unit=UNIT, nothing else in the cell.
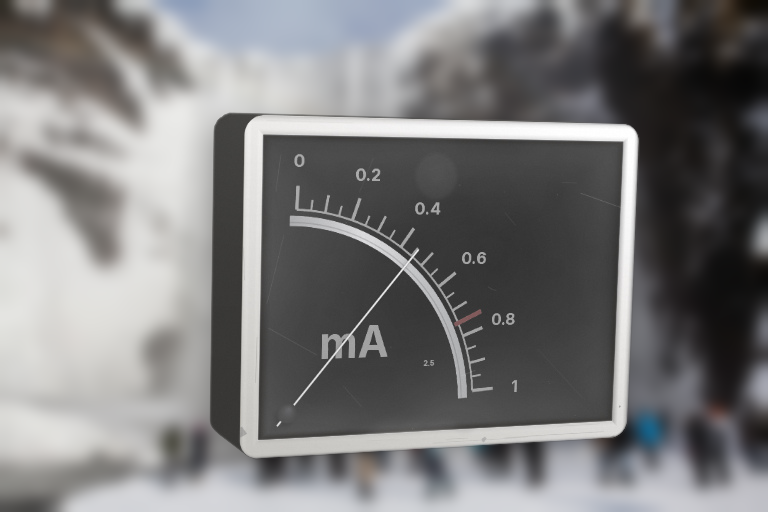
value=0.45 unit=mA
